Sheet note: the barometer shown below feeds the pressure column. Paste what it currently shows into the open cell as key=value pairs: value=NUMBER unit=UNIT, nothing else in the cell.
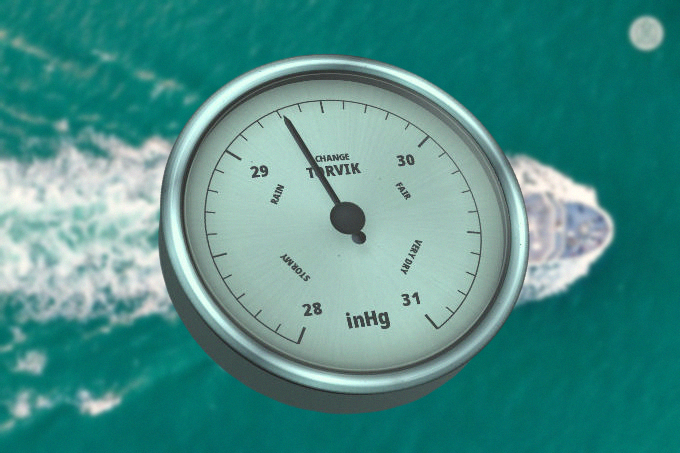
value=29.3 unit=inHg
